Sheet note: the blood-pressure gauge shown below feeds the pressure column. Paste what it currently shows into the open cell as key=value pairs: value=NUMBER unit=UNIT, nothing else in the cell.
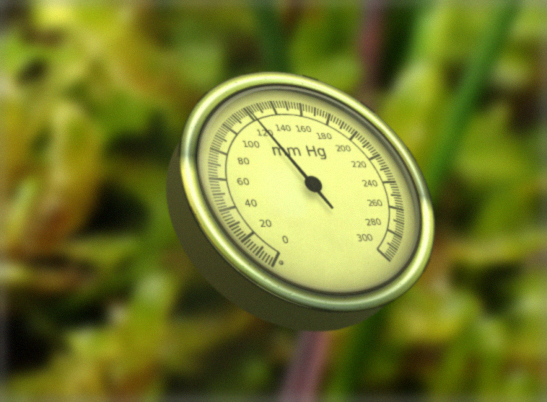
value=120 unit=mmHg
